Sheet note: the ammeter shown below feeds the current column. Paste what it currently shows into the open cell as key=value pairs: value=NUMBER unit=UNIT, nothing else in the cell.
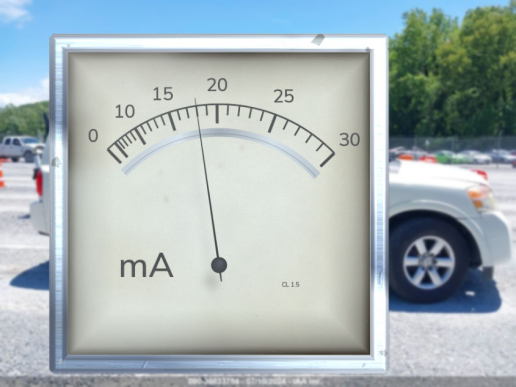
value=18 unit=mA
